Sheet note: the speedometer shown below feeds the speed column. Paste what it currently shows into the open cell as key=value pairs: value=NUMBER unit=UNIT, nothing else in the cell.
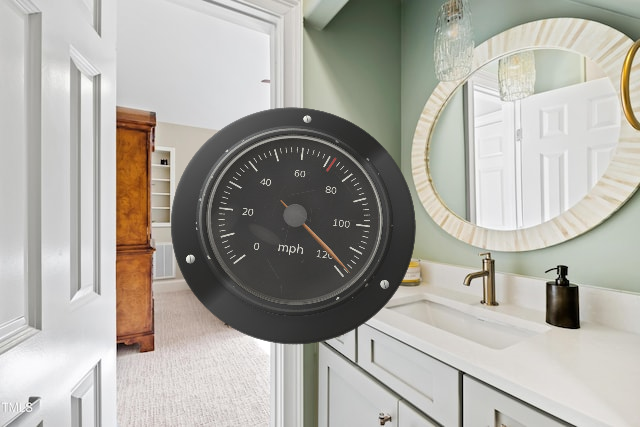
value=118 unit=mph
